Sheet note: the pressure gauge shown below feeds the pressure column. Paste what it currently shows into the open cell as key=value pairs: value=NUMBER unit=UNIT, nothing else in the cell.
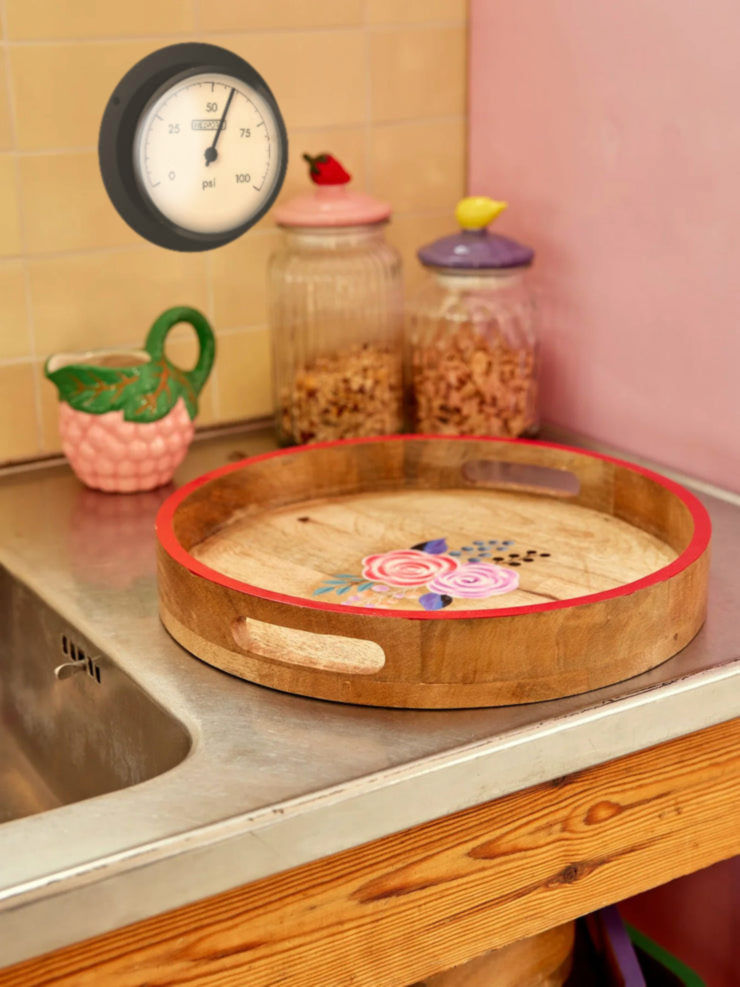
value=57.5 unit=psi
